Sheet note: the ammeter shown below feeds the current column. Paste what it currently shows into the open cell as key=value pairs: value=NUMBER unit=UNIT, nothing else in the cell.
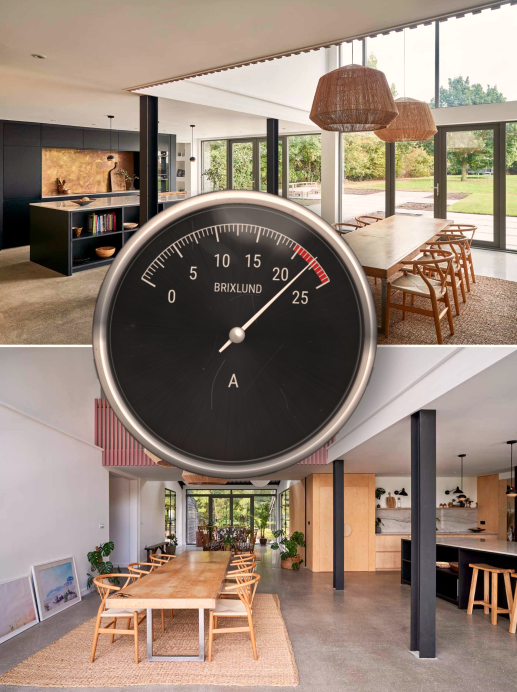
value=22 unit=A
